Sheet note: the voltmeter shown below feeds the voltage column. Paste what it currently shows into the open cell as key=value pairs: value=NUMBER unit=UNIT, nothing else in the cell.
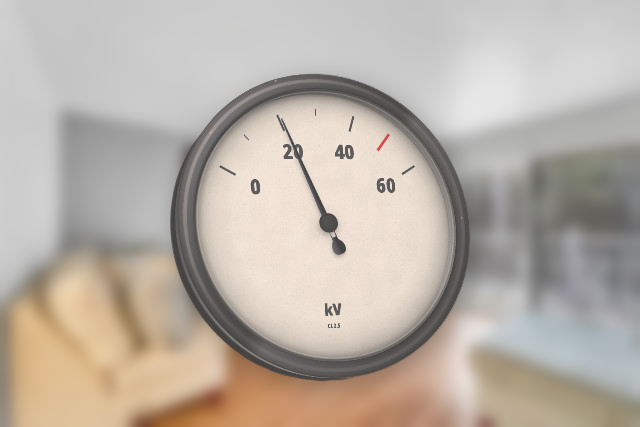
value=20 unit=kV
